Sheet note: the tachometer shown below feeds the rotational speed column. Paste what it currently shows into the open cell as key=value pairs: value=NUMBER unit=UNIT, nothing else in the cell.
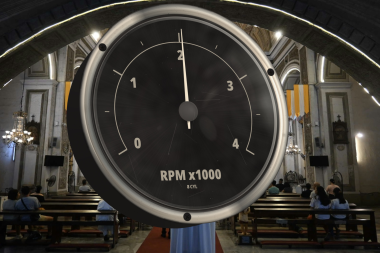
value=2000 unit=rpm
